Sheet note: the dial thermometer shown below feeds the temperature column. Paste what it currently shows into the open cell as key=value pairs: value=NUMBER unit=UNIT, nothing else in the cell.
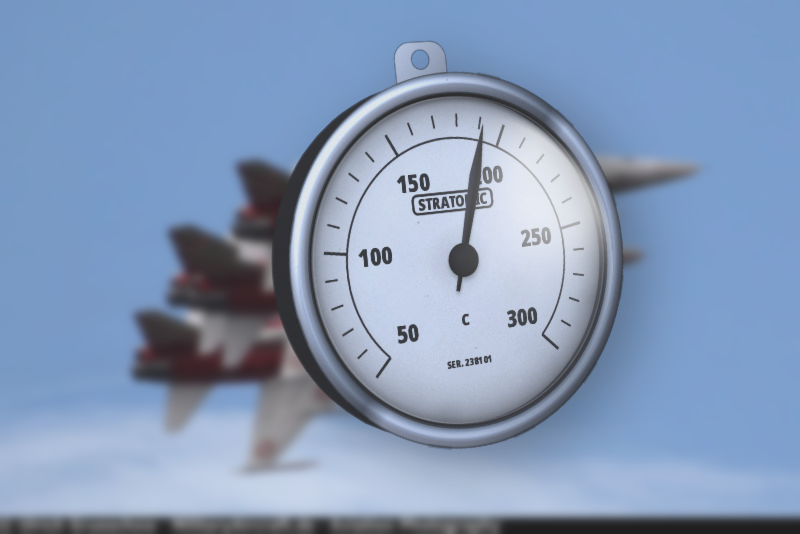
value=190 unit=°C
